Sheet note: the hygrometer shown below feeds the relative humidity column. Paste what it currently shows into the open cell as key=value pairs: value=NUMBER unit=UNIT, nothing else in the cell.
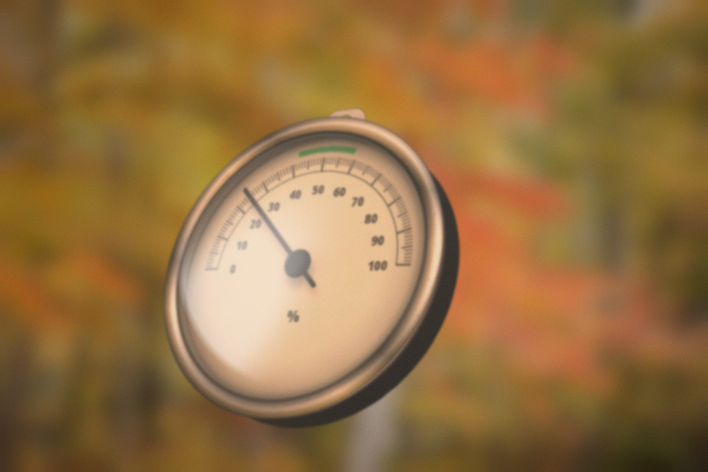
value=25 unit=%
